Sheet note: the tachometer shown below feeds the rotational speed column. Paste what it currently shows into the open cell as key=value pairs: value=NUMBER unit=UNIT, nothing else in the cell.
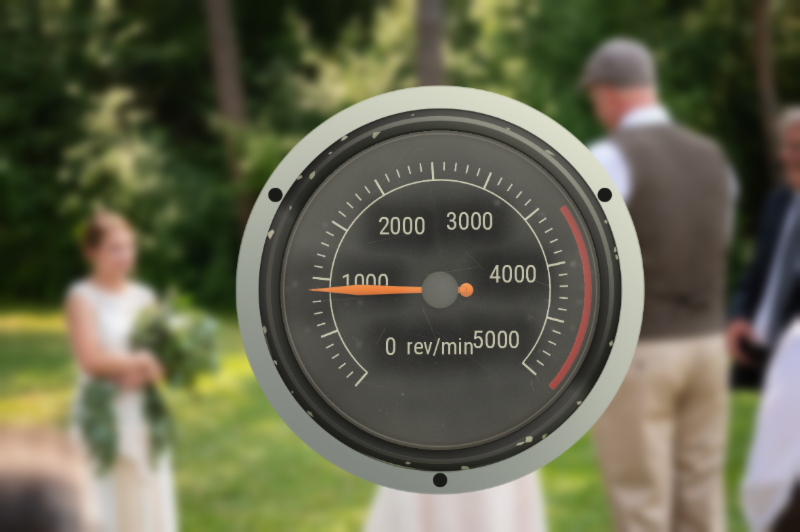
value=900 unit=rpm
